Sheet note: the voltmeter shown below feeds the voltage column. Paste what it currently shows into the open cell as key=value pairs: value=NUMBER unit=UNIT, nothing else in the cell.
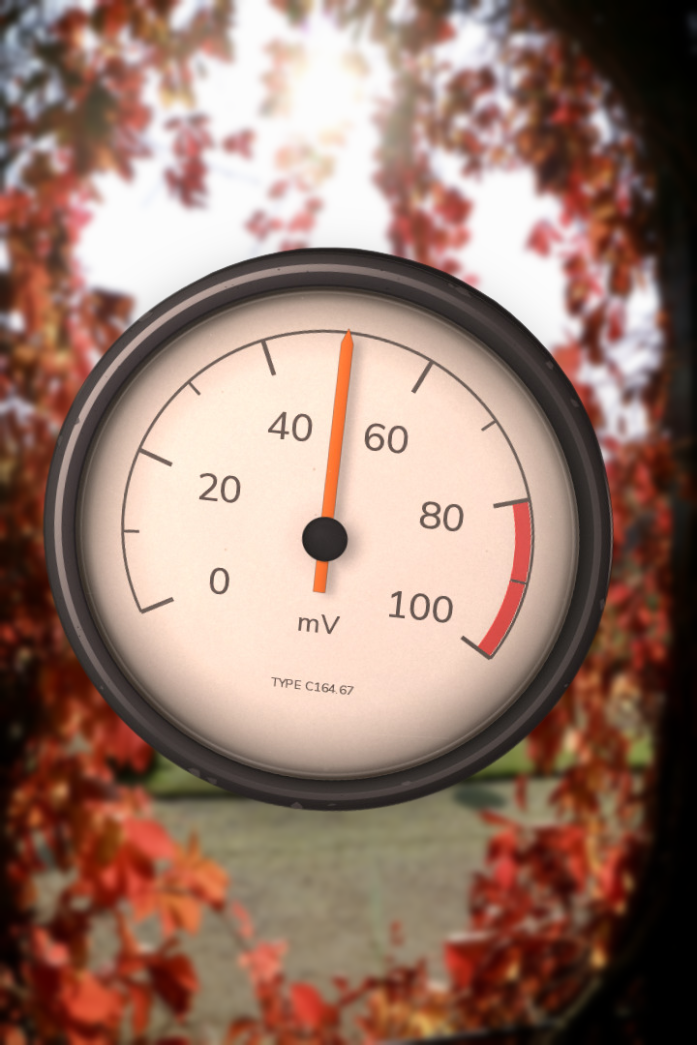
value=50 unit=mV
